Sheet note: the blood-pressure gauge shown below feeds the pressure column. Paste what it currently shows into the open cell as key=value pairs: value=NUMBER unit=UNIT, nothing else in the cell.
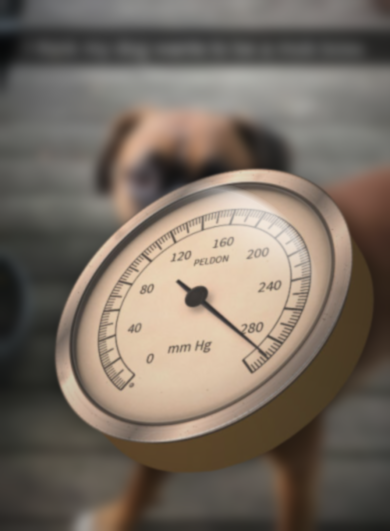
value=290 unit=mmHg
